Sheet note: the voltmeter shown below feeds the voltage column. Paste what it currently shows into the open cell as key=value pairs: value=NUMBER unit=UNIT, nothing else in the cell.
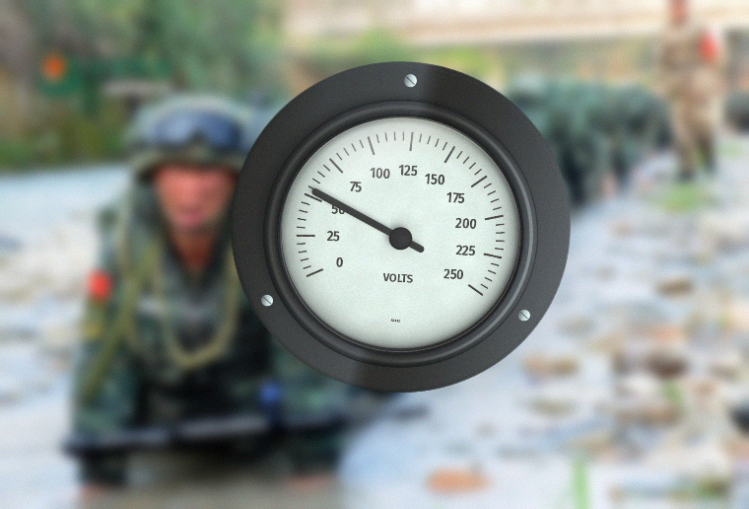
value=55 unit=V
